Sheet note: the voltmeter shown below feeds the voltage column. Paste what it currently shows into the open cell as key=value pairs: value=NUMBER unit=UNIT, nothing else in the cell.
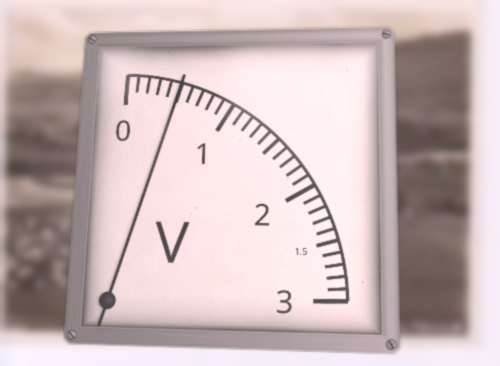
value=0.5 unit=V
